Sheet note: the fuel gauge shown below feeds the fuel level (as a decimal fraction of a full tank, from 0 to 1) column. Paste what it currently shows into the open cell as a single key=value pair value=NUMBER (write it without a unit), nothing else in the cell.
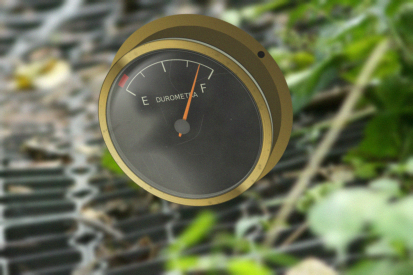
value=0.875
